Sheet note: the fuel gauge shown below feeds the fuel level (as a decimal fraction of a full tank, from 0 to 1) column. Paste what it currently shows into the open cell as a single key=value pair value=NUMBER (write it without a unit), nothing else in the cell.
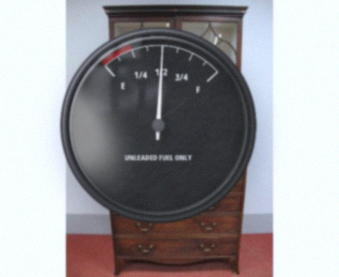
value=0.5
